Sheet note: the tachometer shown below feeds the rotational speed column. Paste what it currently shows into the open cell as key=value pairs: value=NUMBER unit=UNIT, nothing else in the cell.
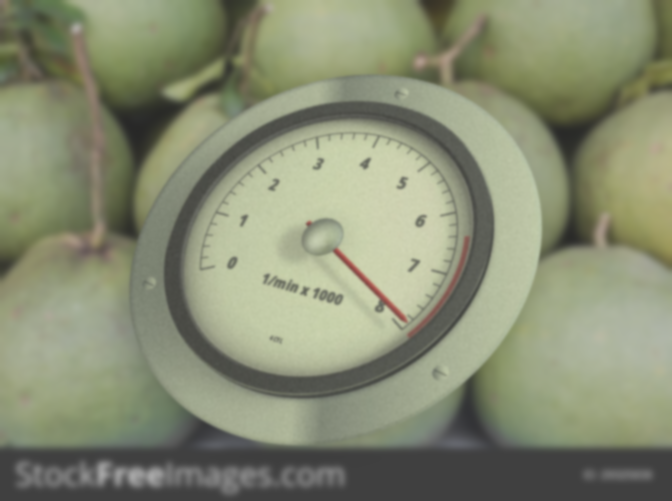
value=7900 unit=rpm
